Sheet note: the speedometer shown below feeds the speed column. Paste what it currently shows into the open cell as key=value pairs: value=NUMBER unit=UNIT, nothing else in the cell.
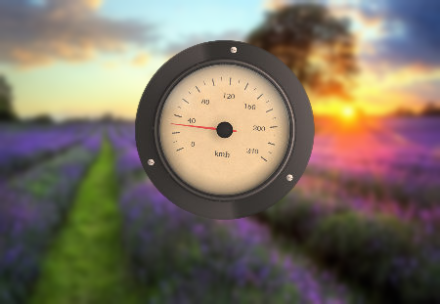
value=30 unit=km/h
